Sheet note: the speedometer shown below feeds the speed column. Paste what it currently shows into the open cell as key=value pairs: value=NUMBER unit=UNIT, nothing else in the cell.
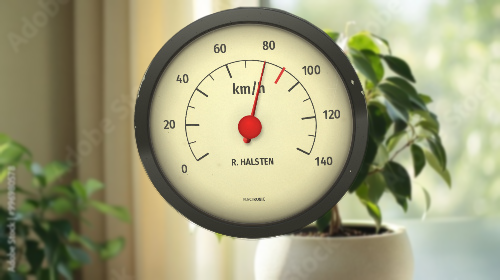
value=80 unit=km/h
